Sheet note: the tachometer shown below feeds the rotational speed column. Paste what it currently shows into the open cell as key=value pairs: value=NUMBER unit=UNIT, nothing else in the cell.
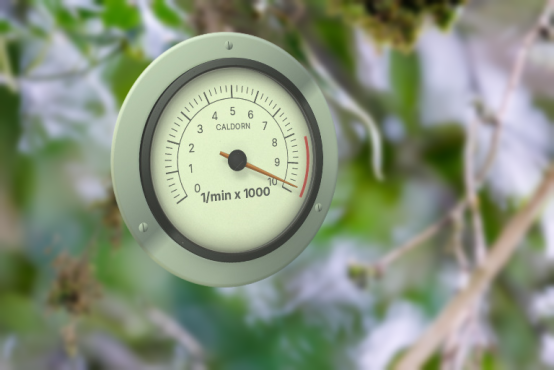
value=9800 unit=rpm
